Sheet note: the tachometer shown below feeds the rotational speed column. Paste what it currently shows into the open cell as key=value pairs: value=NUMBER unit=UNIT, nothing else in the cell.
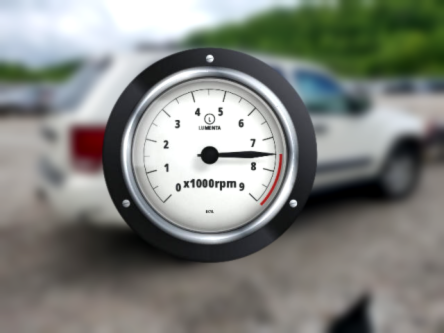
value=7500 unit=rpm
